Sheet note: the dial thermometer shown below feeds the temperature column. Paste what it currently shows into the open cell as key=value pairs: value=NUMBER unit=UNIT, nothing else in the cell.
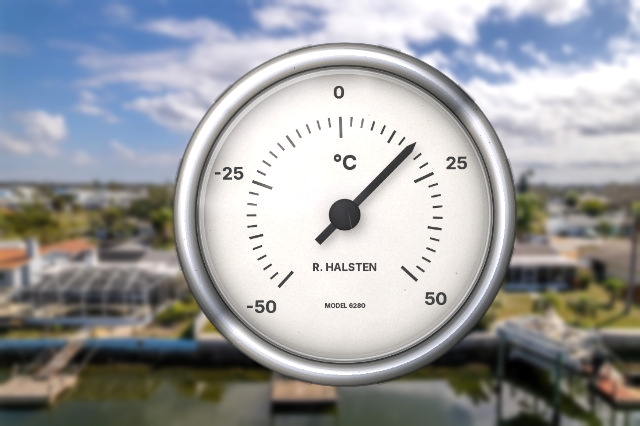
value=17.5 unit=°C
